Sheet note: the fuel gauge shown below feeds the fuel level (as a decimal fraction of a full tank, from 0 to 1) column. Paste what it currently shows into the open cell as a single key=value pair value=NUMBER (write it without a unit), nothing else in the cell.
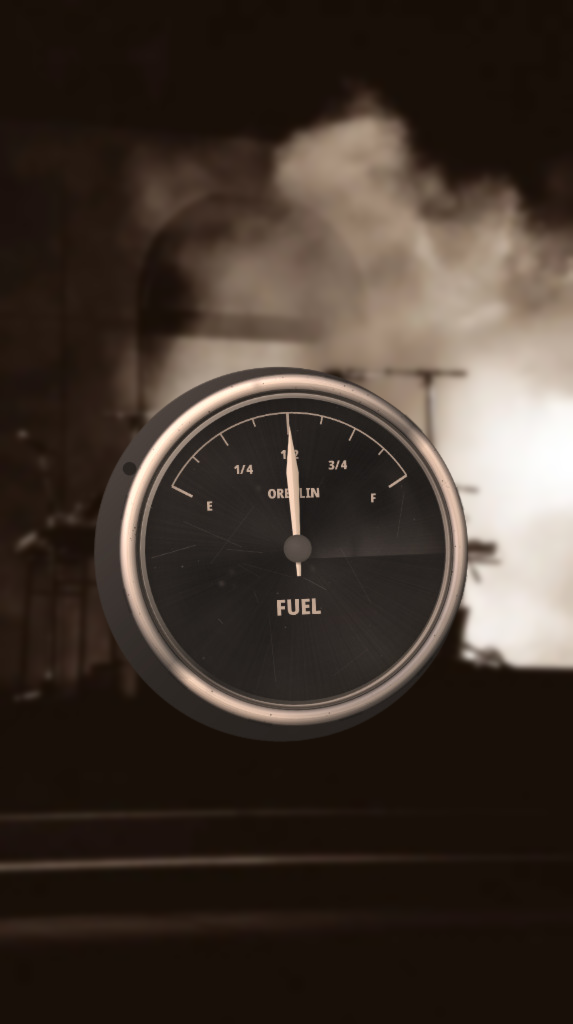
value=0.5
